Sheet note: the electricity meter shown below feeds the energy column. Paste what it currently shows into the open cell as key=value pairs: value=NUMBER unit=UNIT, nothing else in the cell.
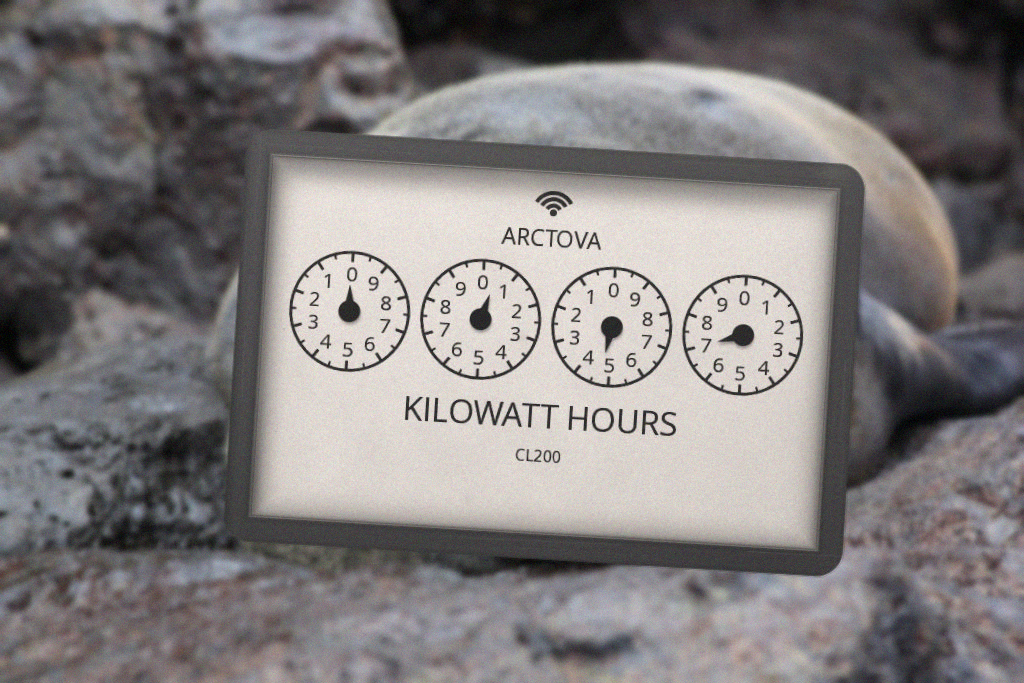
value=47 unit=kWh
